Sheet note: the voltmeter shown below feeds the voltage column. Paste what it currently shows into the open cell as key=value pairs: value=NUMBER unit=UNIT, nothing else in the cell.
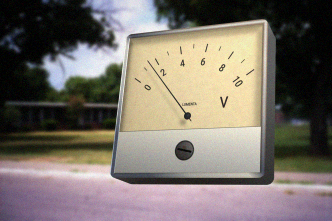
value=1.5 unit=V
